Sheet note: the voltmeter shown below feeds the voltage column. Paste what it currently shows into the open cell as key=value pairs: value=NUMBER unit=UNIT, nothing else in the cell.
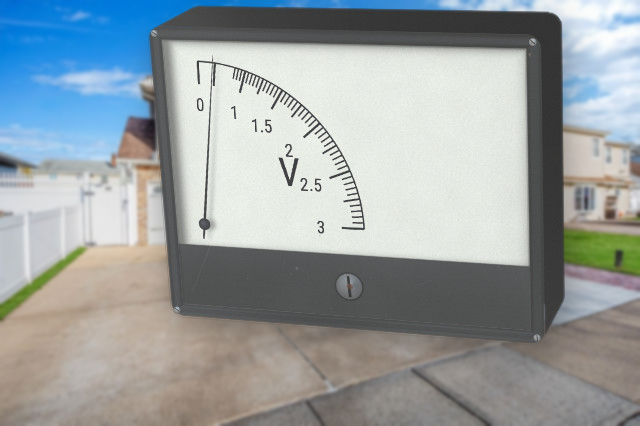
value=0.5 unit=V
